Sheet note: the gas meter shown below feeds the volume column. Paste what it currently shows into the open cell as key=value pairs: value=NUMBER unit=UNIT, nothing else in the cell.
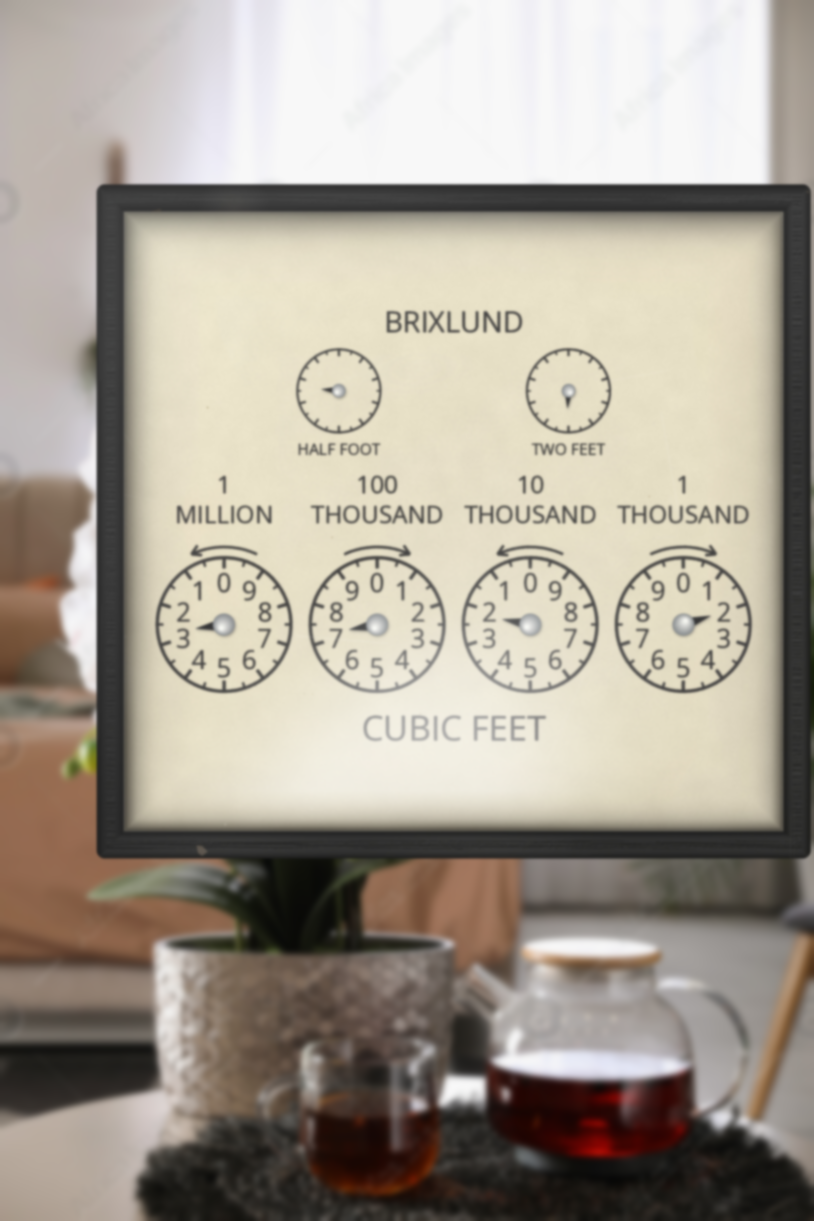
value=272200 unit=ft³
